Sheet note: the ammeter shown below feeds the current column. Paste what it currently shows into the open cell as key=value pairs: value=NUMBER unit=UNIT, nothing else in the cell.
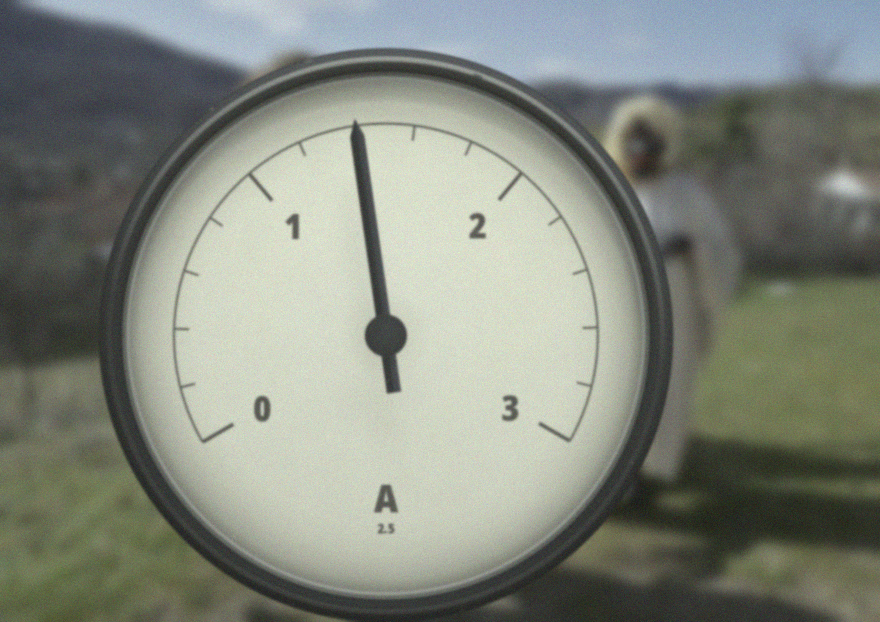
value=1.4 unit=A
